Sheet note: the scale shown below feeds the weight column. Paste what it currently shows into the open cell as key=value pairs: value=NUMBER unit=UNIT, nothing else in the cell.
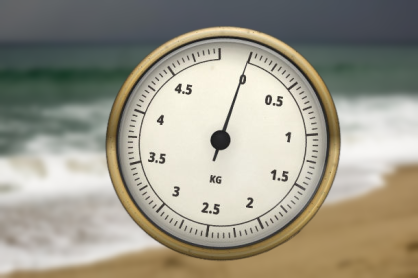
value=0 unit=kg
